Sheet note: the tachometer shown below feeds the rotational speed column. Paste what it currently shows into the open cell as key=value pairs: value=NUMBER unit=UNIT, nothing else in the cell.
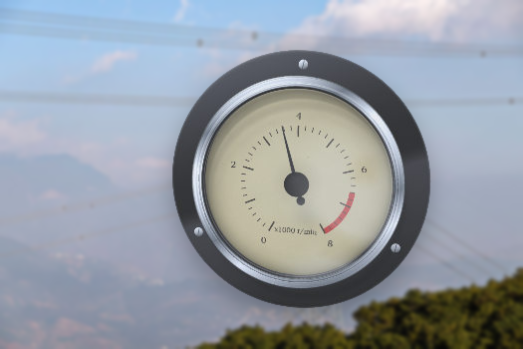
value=3600 unit=rpm
